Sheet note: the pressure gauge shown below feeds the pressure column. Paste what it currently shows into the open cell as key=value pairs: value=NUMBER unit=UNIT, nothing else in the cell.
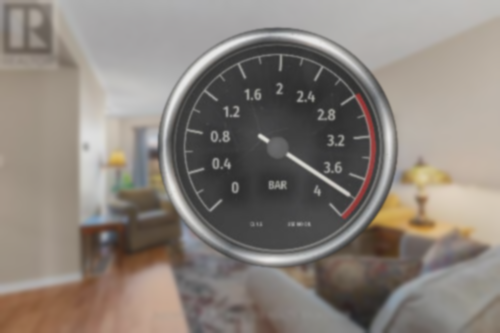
value=3.8 unit=bar
